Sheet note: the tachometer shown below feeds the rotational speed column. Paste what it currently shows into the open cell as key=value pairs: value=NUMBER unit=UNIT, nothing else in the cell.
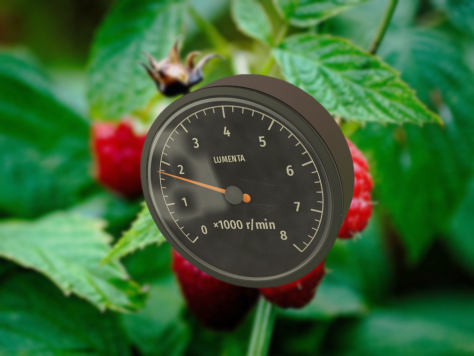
value=1800 unit=rpm
